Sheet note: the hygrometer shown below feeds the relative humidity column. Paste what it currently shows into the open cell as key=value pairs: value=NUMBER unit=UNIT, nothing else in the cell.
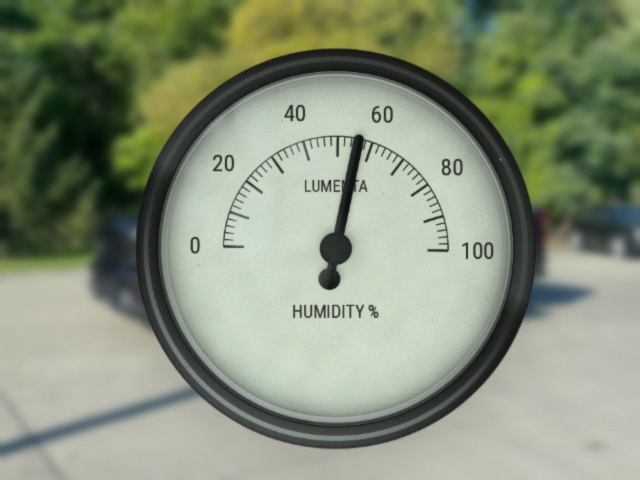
value=56 unit=%
